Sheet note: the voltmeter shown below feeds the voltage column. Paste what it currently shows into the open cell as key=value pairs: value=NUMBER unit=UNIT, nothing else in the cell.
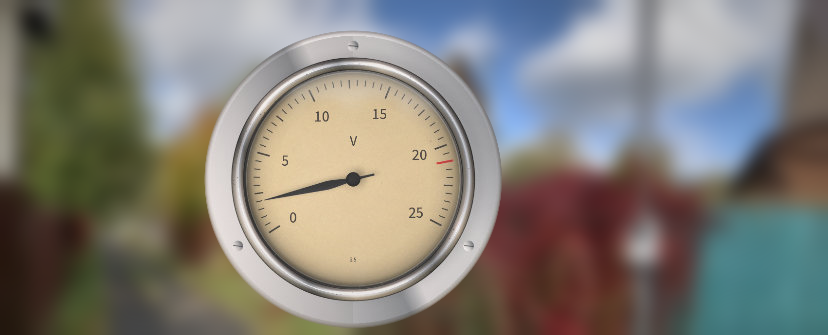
value=2 unit=V
